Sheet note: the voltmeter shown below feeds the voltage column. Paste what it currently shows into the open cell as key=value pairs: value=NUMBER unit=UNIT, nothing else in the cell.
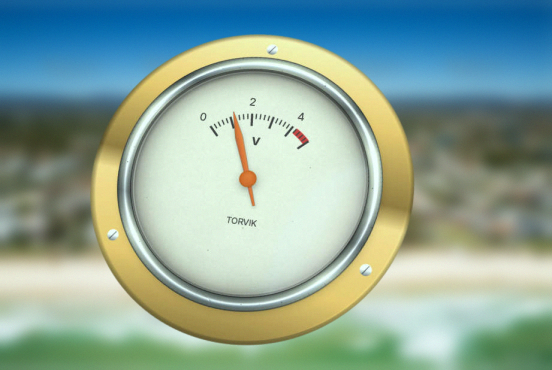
value=1.2 unit=V
